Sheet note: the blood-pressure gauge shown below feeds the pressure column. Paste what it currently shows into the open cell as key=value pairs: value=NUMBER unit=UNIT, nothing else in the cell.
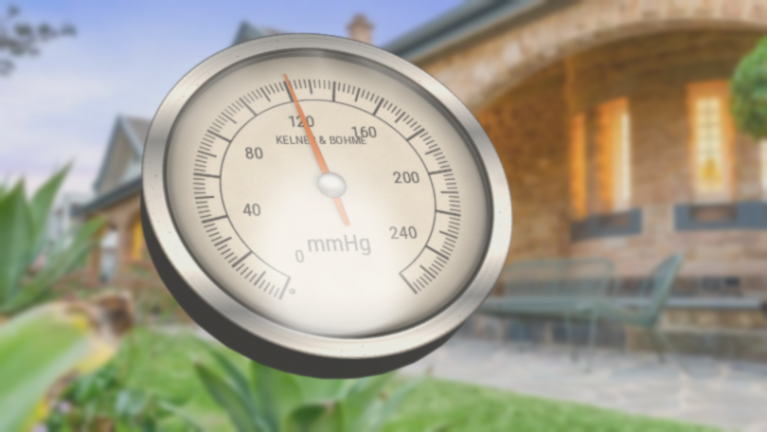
value=120 unit=mmHg
